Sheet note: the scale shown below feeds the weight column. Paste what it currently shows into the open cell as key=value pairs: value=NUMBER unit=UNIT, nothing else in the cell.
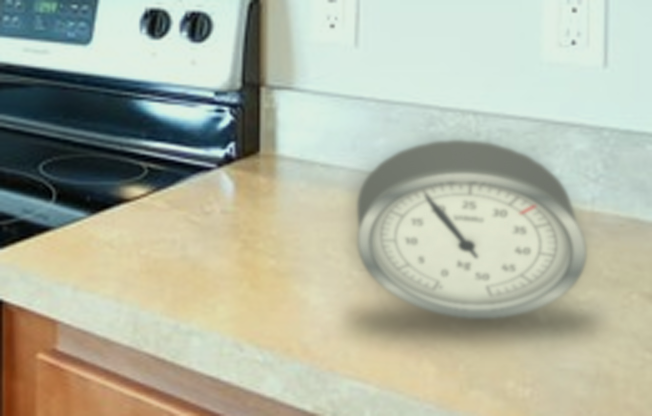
value=20 unit=kg
